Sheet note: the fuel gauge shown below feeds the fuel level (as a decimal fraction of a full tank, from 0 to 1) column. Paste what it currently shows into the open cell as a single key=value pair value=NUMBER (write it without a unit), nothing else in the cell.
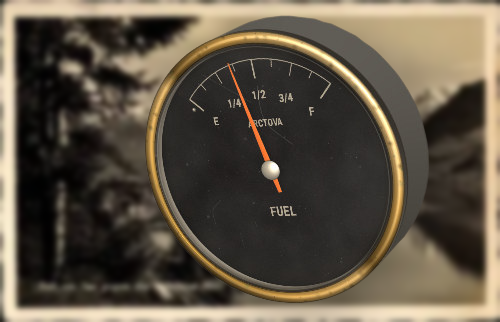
value=0.375
